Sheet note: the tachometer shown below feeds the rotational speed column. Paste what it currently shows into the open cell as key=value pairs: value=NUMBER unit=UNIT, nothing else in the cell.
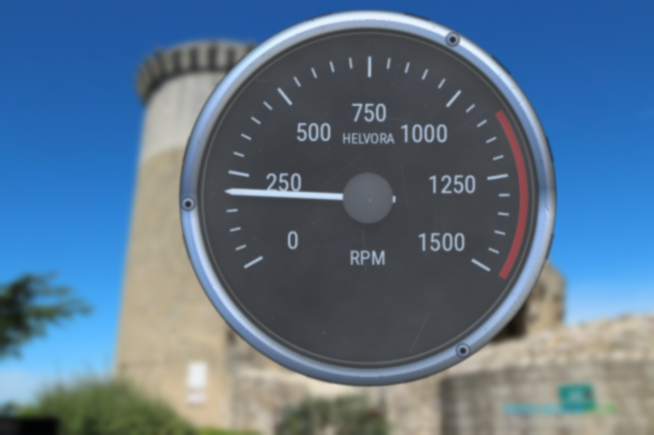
value=200 unit=rpm
